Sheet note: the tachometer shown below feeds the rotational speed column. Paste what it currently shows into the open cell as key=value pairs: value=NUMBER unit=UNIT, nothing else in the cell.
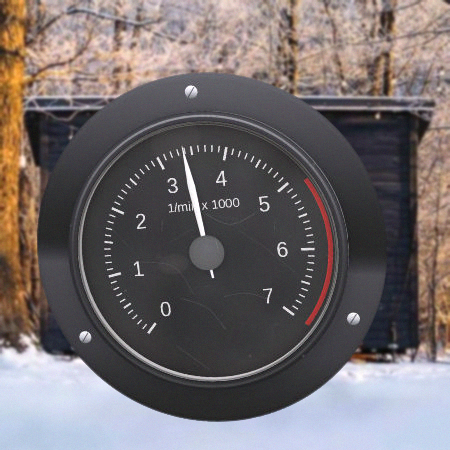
value=3400 unit=rpm
